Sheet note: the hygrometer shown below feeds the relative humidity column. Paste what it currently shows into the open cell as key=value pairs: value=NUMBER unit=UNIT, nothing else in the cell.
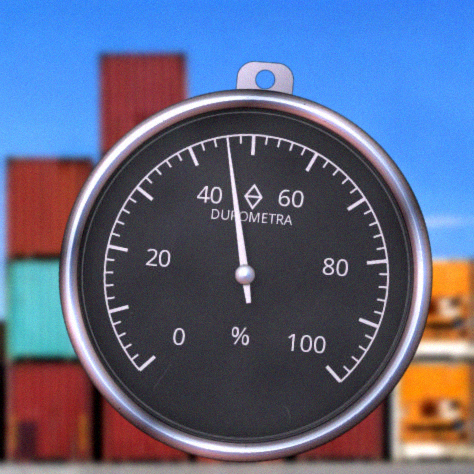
value=46 unit=%
